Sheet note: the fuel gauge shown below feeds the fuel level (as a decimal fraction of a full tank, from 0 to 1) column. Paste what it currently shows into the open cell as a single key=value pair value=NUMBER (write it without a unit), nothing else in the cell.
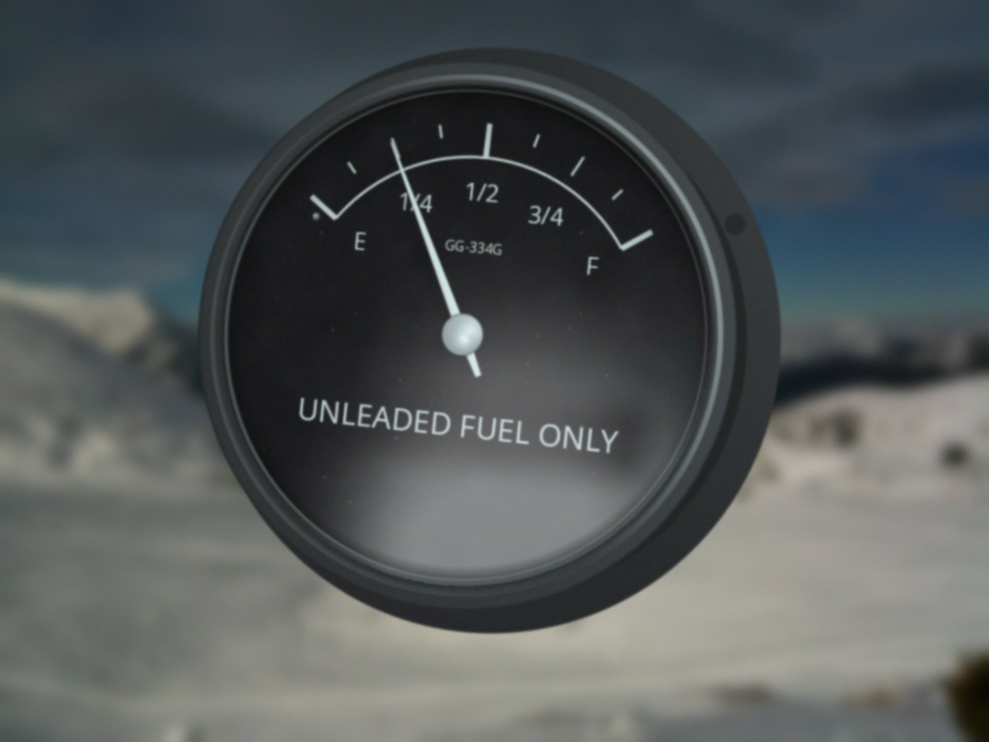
value=0.25
